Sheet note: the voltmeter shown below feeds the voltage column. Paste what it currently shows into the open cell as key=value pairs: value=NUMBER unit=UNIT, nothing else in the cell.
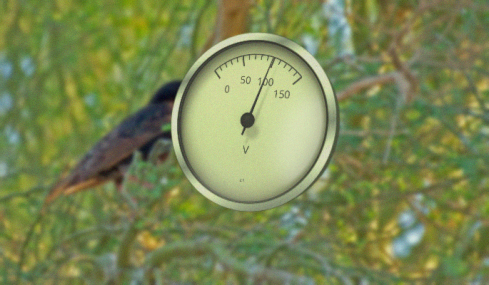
value=100 unit=V
